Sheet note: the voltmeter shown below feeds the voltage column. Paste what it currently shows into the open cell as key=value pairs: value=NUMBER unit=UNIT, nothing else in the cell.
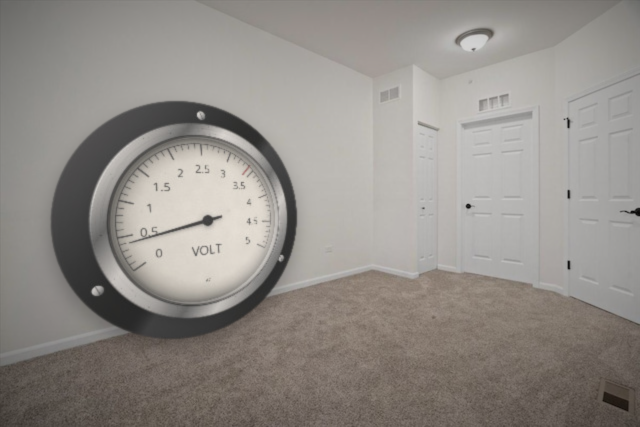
value=0.4 unit=V
